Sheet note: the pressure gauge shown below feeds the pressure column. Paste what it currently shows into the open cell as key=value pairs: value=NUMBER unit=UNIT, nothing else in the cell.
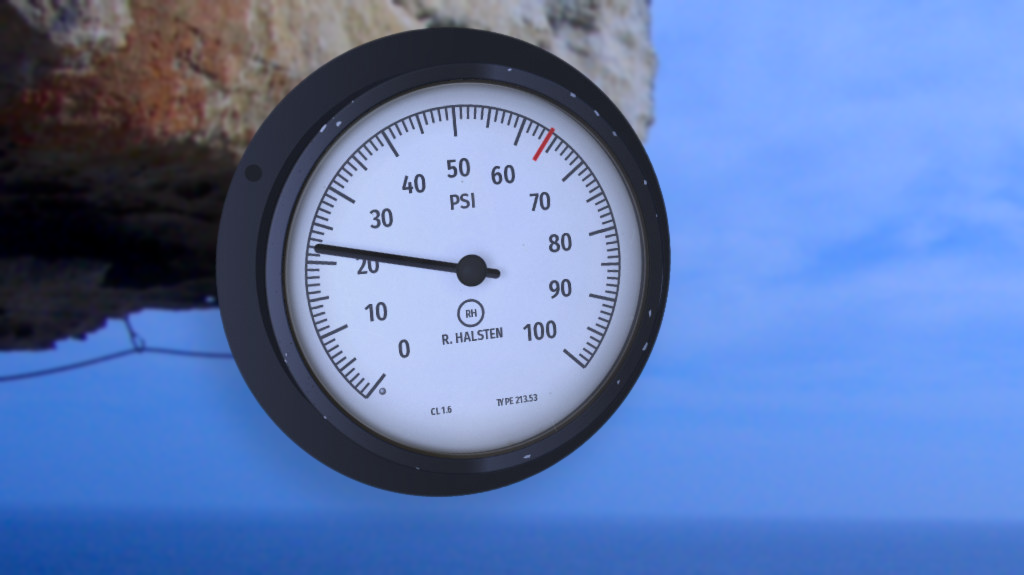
value=22 unit=psi
